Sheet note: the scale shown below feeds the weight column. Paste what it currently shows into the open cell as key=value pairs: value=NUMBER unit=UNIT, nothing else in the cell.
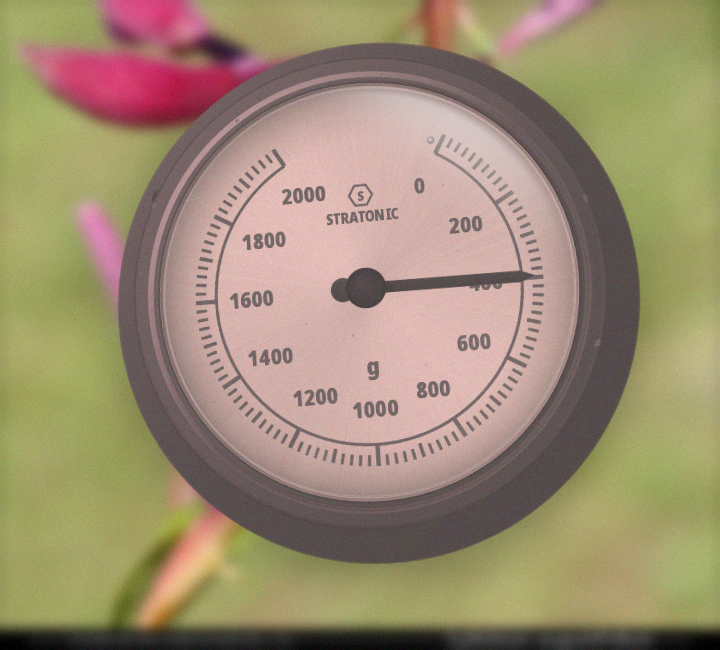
value=400 unit=g
